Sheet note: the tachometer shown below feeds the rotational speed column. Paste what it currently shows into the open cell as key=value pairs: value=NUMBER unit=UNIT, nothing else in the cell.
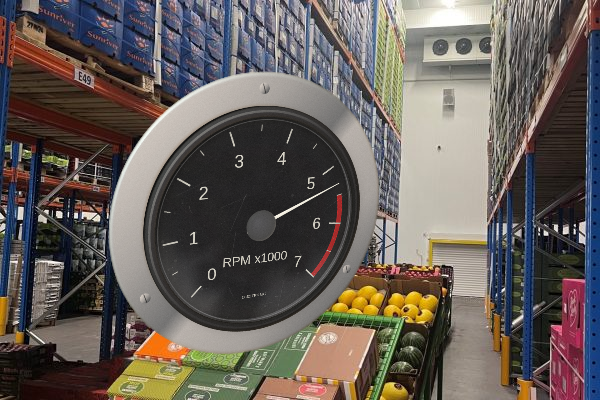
value=5250 unit=rpm
